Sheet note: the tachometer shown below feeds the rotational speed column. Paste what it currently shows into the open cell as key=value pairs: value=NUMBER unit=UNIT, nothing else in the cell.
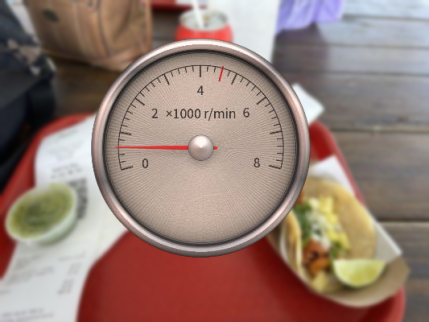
value=600 unit=rpm
